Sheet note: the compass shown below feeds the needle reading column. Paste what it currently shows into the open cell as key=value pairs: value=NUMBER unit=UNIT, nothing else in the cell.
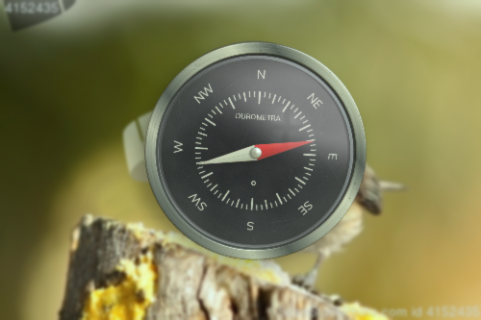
value=75 unit=°
